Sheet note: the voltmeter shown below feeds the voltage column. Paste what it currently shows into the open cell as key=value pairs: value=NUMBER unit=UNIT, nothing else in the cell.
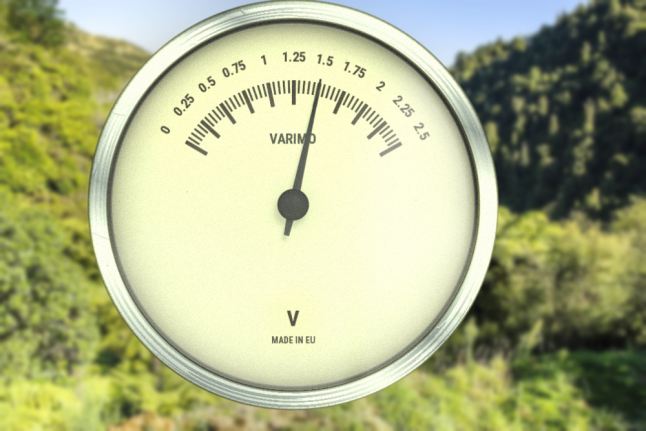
value=1.5 unit=V
